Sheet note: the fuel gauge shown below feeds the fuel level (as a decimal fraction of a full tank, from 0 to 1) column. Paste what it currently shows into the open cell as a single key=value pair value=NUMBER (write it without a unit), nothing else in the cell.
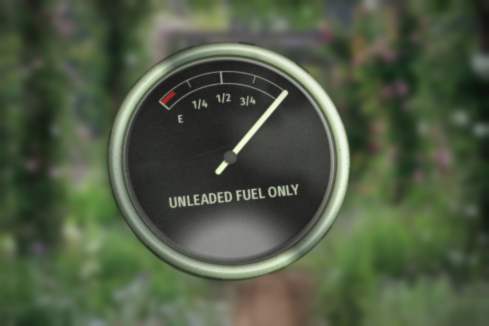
value=1
